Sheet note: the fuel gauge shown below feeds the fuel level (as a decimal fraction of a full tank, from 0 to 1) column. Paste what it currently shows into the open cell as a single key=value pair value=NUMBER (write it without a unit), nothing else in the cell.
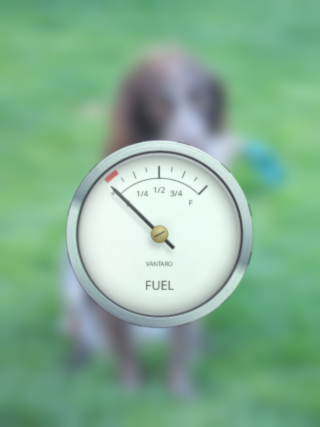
value=0
